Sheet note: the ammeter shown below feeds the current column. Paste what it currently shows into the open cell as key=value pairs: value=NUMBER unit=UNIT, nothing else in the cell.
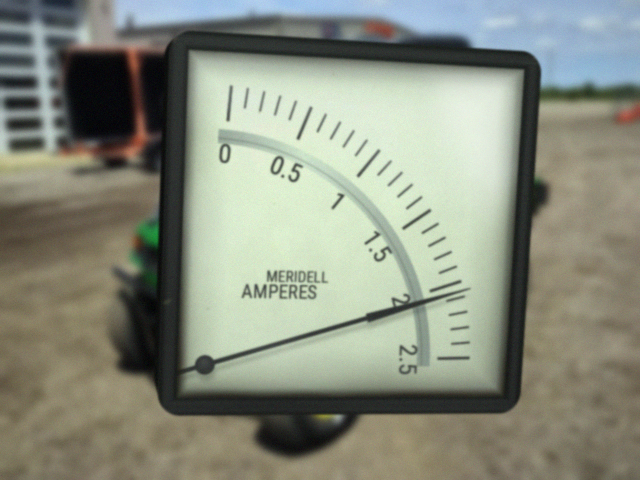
value=2.05 unit=A
